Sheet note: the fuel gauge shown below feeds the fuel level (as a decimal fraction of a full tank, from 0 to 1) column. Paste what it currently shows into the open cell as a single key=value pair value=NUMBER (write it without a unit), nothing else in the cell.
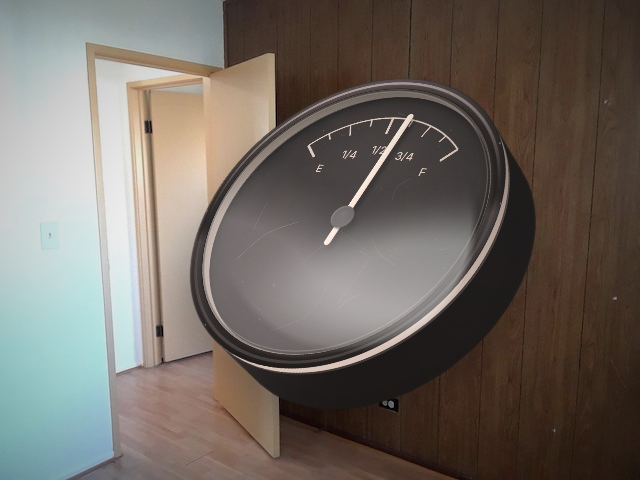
value=0.625
